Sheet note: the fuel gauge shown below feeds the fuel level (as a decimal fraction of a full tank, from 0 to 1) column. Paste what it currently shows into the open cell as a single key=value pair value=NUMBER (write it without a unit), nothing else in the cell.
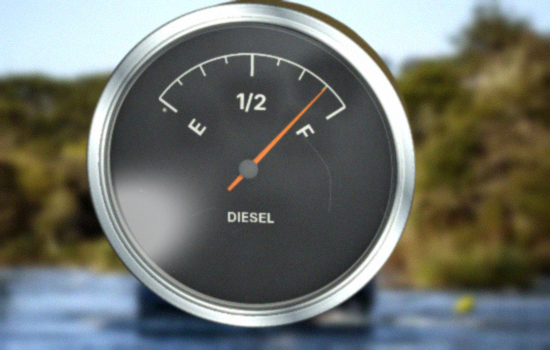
value=0.875
